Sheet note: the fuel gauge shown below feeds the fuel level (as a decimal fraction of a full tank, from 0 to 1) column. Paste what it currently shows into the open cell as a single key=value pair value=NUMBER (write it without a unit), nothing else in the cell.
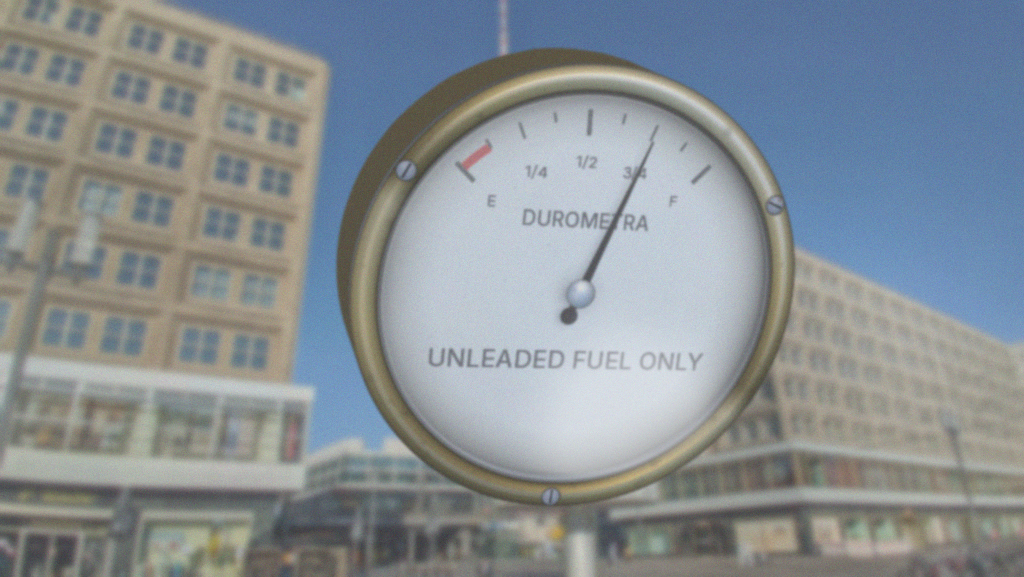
value=0.75
